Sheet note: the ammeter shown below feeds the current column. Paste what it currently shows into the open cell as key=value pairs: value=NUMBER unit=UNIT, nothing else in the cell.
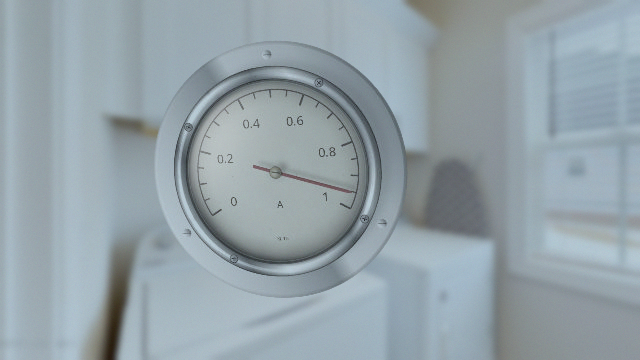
value=0.95 unit=A
